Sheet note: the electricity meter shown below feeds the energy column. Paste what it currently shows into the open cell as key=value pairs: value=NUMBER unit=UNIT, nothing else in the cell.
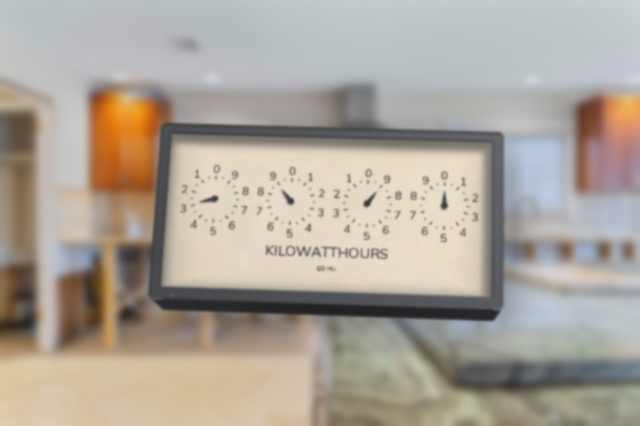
value=2890 unit=kWh
